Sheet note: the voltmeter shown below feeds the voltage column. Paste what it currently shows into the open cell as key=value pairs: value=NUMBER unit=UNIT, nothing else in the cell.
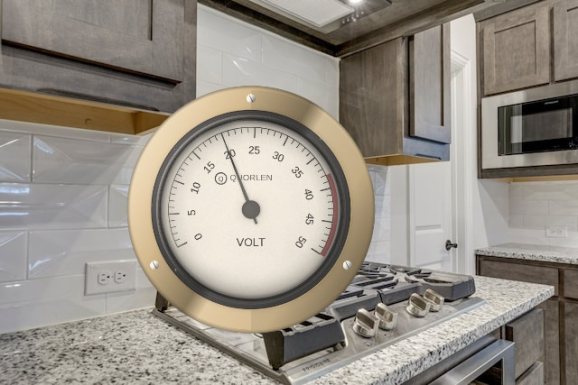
value=20 unit=V
